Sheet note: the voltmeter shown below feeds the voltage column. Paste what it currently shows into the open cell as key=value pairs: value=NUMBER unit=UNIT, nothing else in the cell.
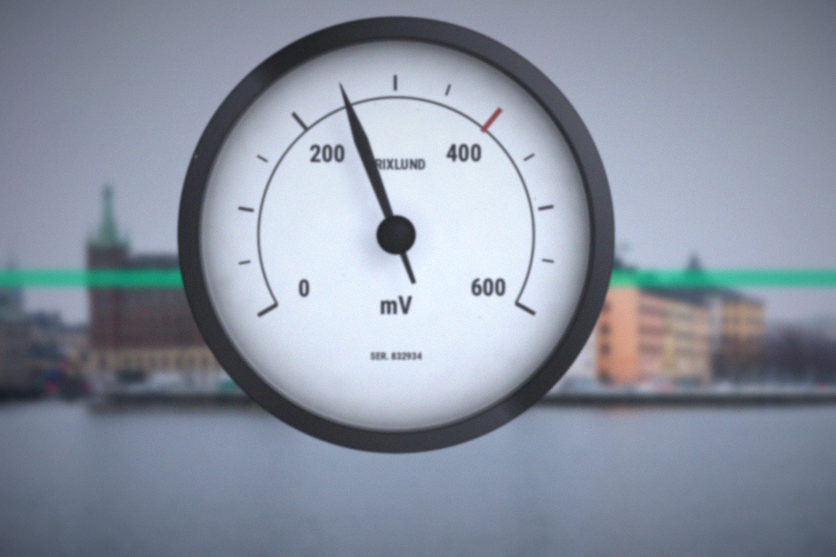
value=250 unit=mV
